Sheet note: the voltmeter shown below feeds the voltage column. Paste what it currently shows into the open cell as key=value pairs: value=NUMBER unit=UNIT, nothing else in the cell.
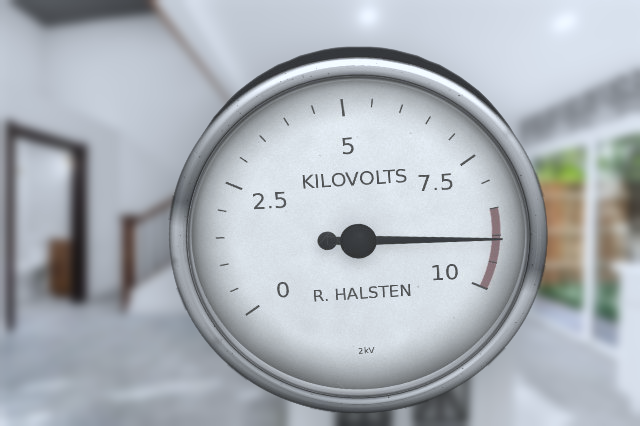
value=9 unit=kV
